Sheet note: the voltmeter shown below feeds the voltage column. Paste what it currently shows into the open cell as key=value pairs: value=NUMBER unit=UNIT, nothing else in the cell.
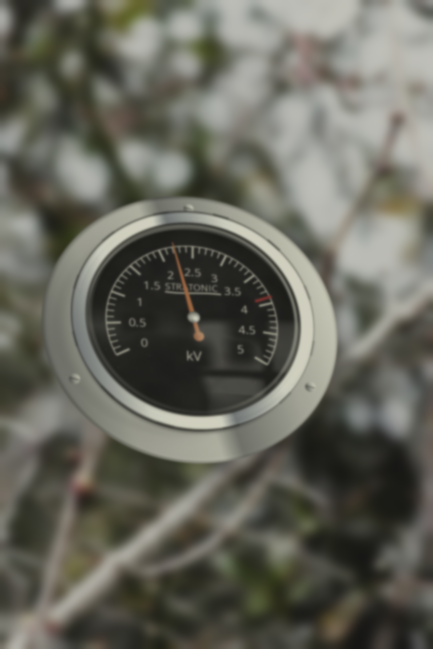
value=2.2 unit=kV
